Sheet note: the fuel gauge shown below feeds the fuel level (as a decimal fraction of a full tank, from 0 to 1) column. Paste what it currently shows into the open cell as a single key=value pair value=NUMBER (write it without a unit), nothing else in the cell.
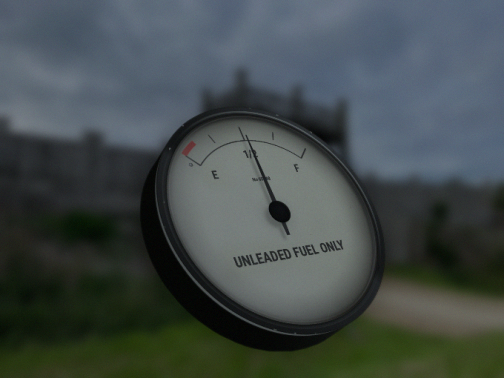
value=0.5
